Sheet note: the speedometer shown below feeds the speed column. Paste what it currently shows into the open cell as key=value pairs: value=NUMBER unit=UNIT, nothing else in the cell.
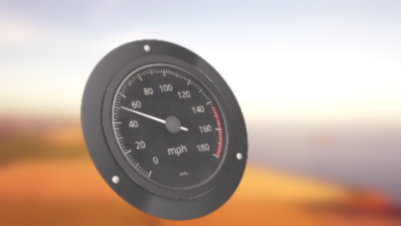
value=50 unit=mph
